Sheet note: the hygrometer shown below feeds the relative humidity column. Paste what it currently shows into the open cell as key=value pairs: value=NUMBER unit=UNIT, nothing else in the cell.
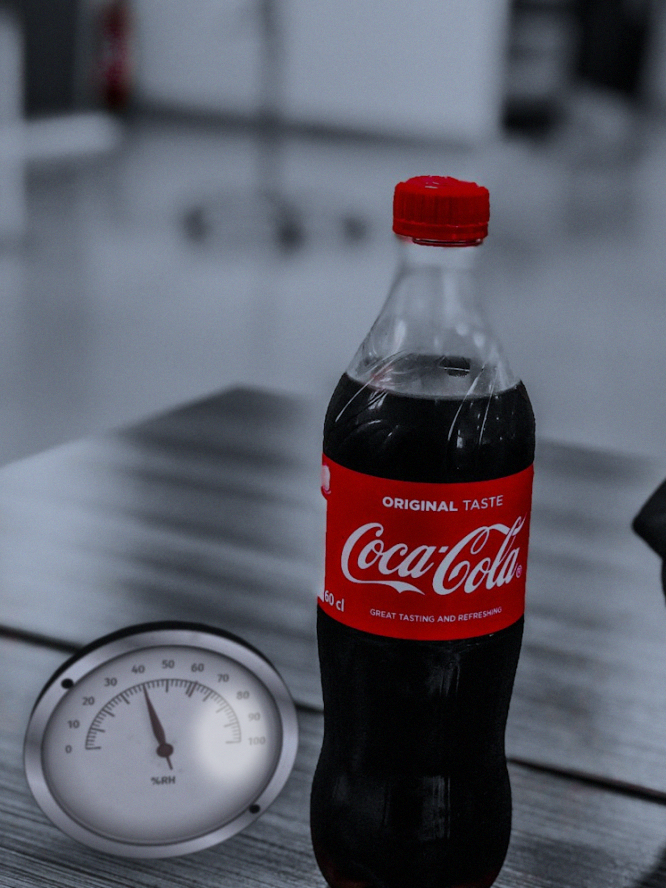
value=40 unit=%
